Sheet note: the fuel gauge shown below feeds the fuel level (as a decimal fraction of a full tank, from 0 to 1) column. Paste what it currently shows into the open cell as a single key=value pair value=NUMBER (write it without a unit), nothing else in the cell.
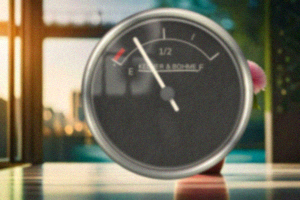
value=0.25
